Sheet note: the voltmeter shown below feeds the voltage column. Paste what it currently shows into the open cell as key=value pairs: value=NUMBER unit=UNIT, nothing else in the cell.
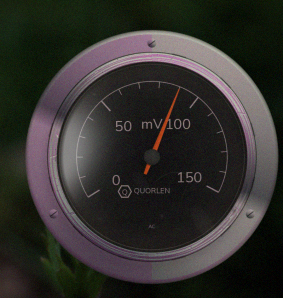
value=90 unit=mV
